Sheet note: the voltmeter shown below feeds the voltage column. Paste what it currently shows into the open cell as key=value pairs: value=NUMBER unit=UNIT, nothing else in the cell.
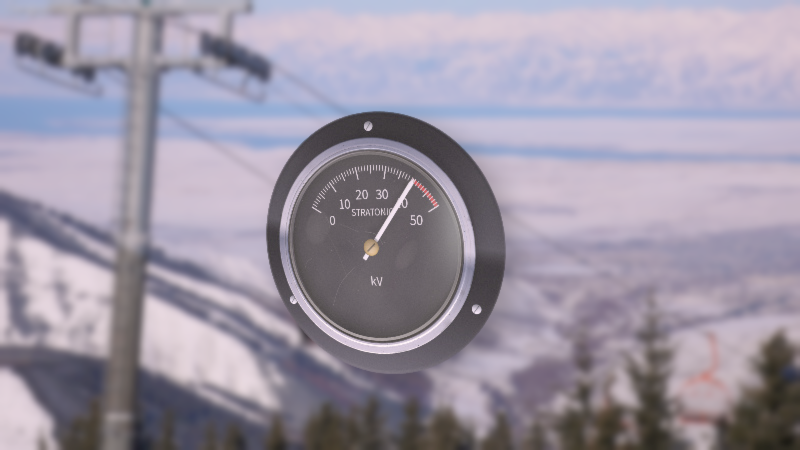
value=40 unit=kV
